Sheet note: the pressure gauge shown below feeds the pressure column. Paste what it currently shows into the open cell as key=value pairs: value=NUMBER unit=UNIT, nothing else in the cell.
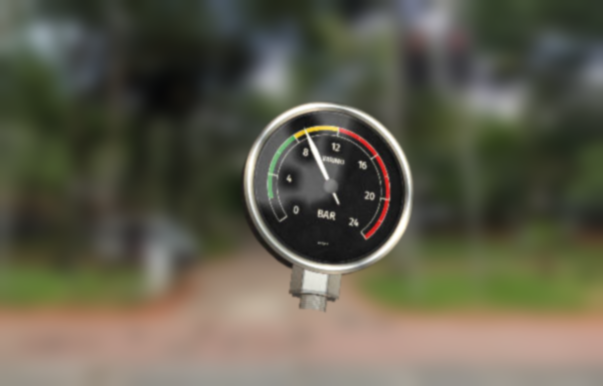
value=9 unit=bar
